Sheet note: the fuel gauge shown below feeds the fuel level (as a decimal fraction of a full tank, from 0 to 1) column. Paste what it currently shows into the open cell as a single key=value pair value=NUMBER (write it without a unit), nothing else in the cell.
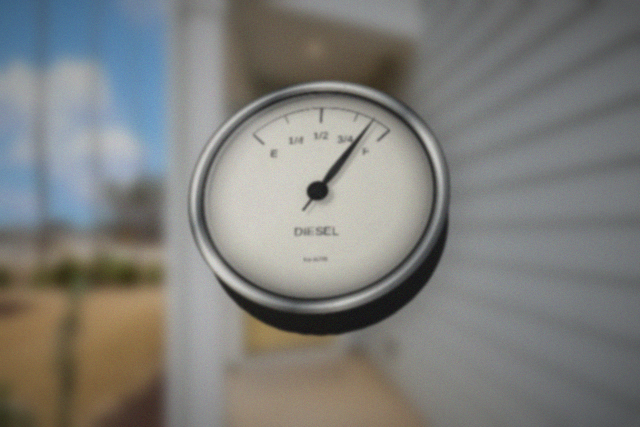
value=0.875
